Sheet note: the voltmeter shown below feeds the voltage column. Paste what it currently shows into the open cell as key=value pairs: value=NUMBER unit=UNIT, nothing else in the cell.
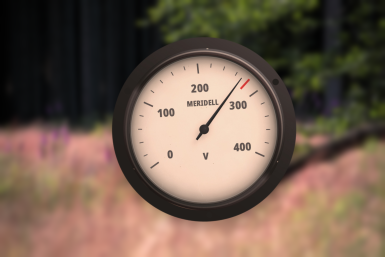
value=270 unit=V
